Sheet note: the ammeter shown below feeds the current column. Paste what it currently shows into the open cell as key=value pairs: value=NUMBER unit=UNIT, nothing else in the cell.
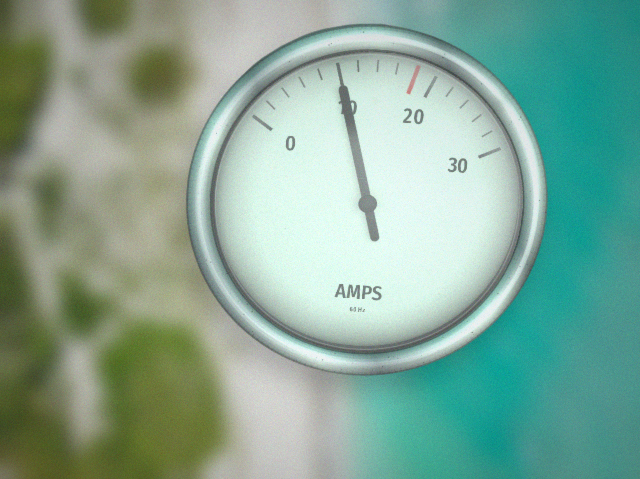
value=10 unit=A
